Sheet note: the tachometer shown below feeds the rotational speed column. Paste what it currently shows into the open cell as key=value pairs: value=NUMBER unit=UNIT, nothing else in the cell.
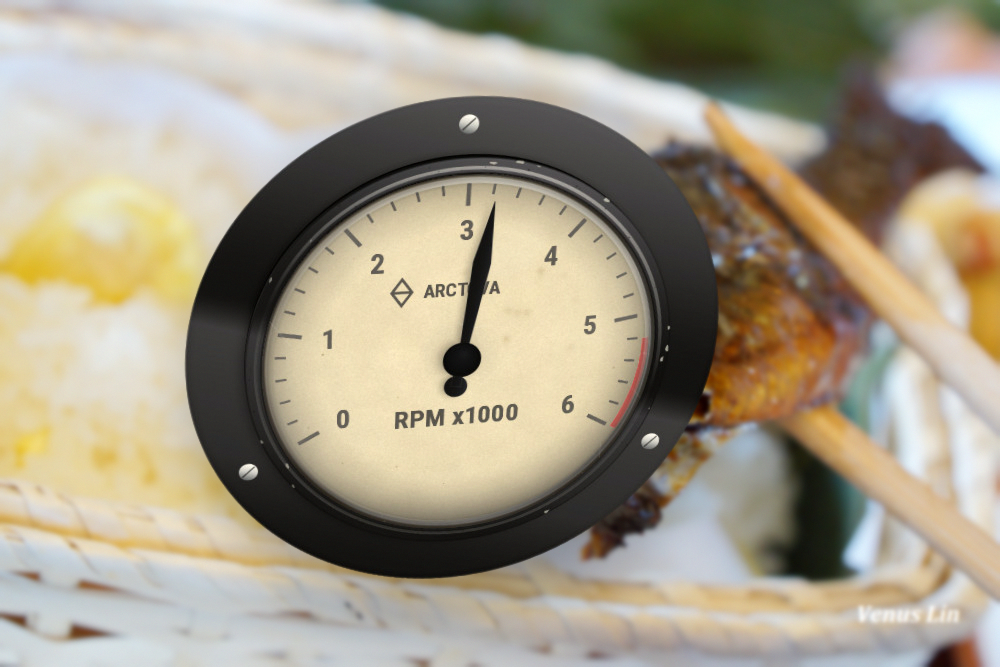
value=3200 unit=rpm
